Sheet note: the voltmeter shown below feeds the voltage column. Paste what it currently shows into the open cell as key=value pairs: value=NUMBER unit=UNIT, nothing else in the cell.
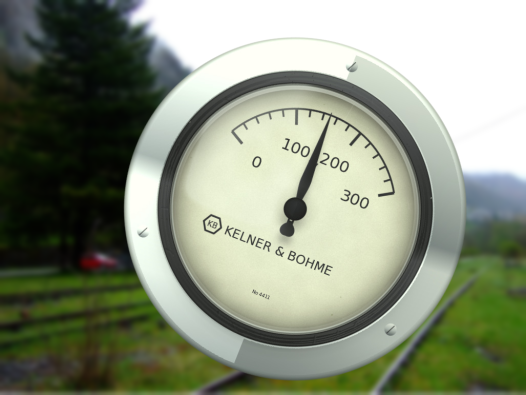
value=150 unit=V
